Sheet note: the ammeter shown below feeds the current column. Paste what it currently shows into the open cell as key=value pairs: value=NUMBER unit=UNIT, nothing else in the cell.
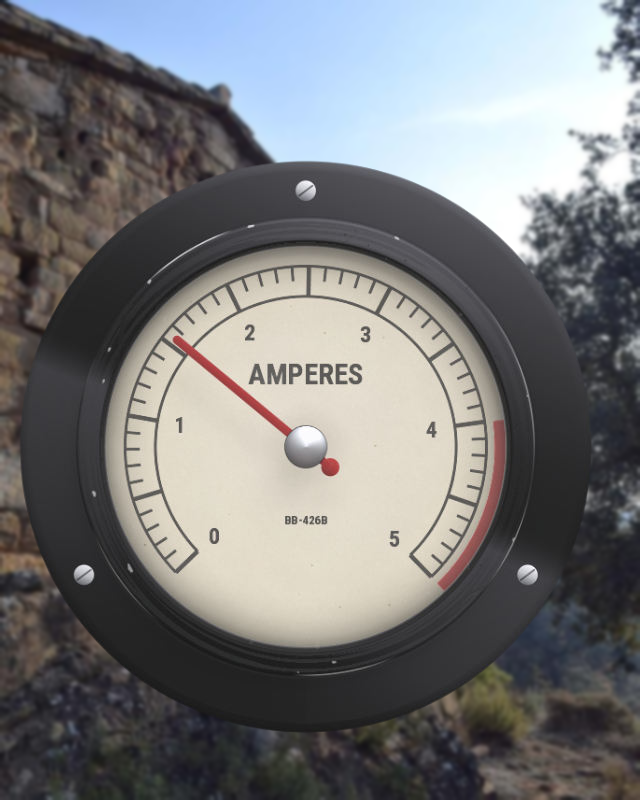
value=1.55 unit=A
